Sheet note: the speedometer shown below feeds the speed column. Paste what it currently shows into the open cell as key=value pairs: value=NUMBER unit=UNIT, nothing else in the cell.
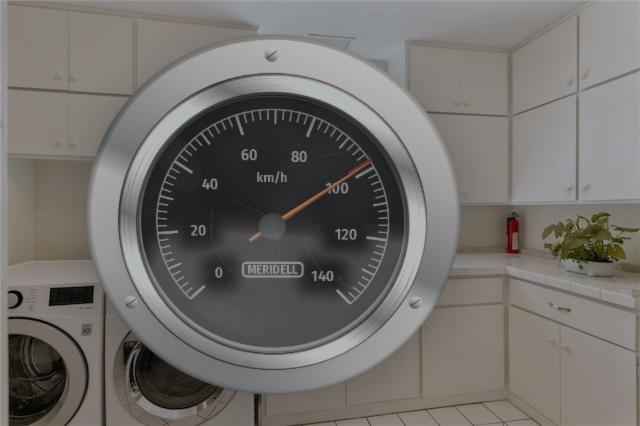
value=98 unit=km/h
